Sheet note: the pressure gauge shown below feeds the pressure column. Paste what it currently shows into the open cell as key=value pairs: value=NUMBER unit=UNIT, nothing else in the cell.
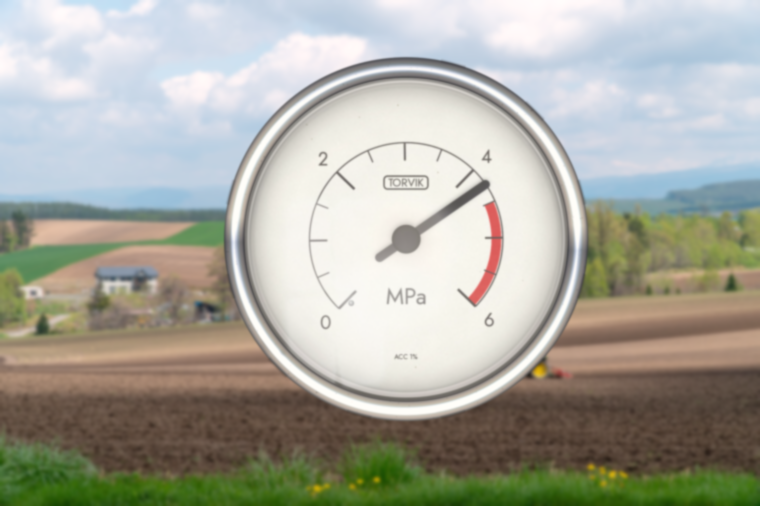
value=4.25 unit=MPa
